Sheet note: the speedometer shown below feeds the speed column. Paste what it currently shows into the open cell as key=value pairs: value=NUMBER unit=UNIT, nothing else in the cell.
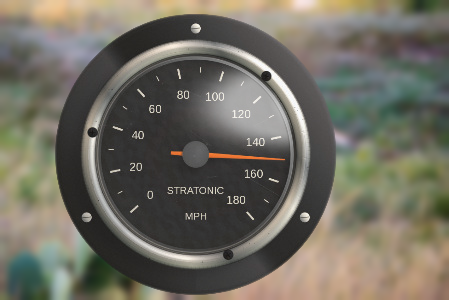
value=150 unit=mph
